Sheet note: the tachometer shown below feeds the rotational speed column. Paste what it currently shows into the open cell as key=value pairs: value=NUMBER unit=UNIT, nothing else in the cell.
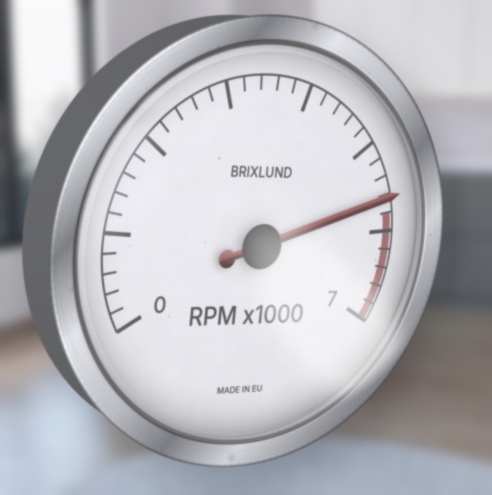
value=5600 unit=rpm
